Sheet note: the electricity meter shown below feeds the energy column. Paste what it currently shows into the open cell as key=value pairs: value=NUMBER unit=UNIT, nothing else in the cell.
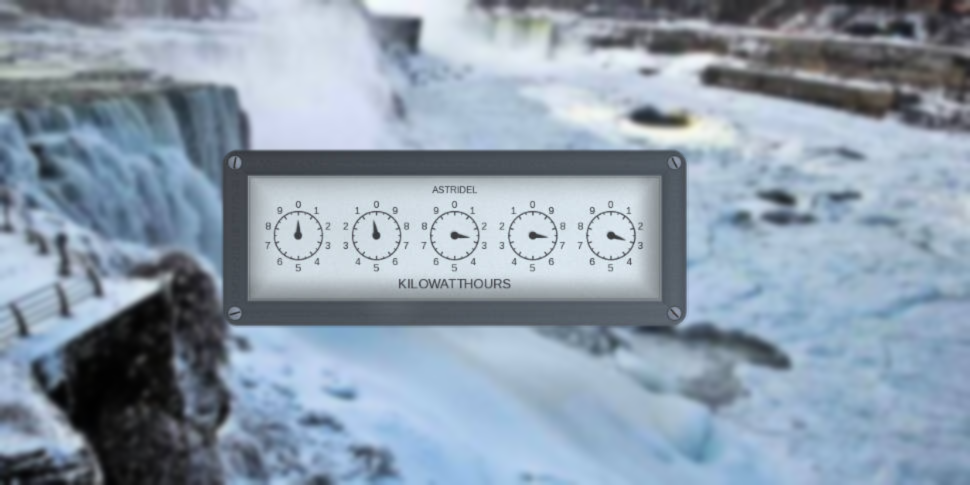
value=273 unit=kWh
